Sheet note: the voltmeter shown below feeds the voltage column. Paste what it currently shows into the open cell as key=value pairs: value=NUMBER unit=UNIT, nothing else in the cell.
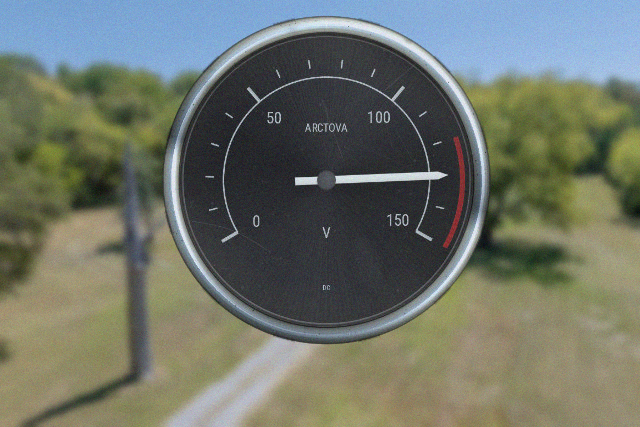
value=130 unit=V
